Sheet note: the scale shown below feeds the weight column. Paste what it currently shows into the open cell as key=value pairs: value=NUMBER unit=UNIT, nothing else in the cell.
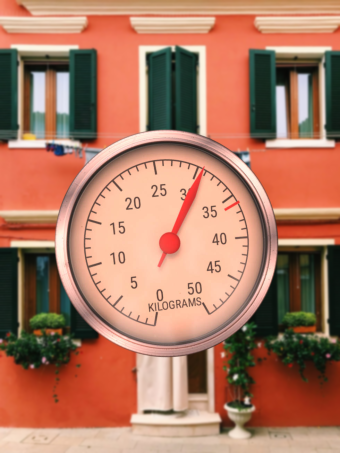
value=30.5 unit=kg
